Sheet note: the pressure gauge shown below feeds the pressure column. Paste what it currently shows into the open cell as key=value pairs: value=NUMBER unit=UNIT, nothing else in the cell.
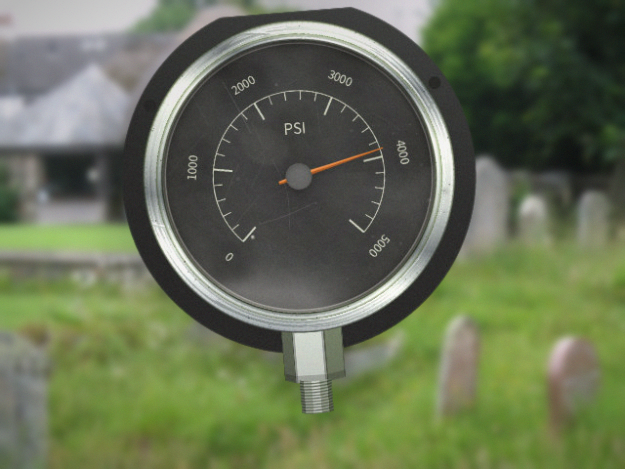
value=3900 unit=psi
